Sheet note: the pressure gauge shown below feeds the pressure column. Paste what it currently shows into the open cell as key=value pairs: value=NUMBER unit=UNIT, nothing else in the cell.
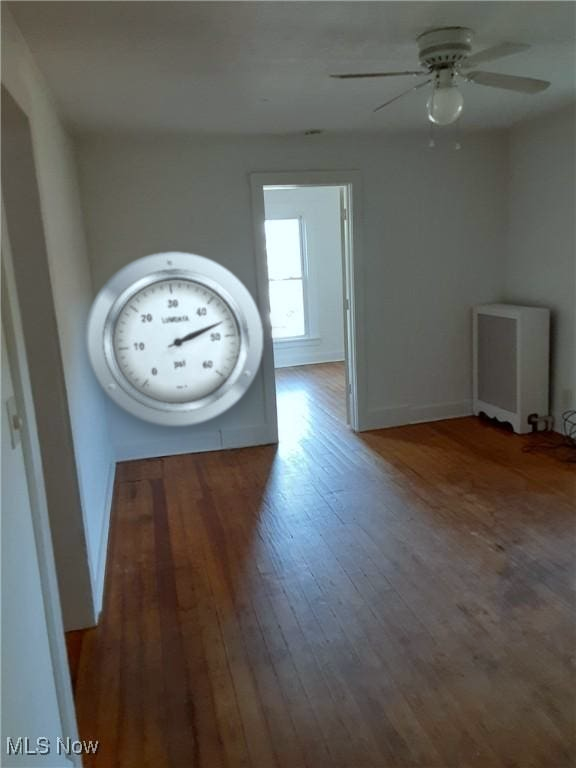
value=46 unit=psi
